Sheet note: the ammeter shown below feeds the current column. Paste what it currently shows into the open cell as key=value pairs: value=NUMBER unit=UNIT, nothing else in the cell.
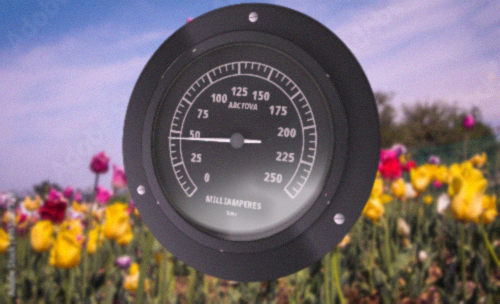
value=45 unit=mA
